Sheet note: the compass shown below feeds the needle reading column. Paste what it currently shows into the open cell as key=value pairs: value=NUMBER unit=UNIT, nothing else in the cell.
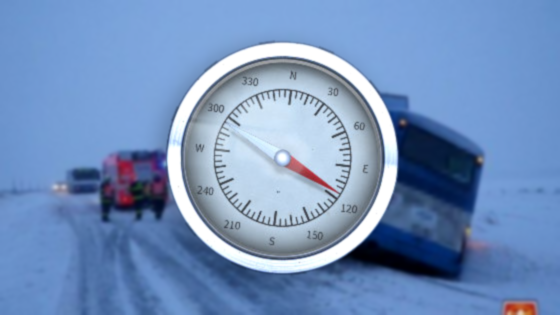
value=115 unit=°
